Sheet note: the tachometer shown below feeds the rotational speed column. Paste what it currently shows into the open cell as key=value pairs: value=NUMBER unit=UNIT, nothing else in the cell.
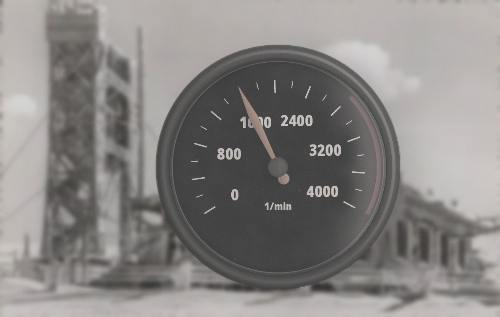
value=1600 unit=rpm
